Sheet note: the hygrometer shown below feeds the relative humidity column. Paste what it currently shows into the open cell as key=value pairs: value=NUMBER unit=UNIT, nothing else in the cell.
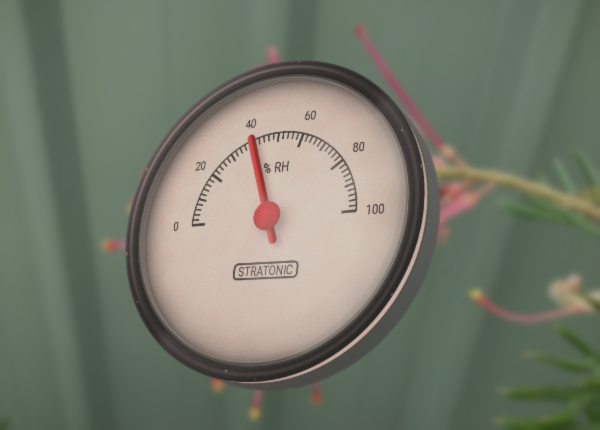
value=40 unit=%
